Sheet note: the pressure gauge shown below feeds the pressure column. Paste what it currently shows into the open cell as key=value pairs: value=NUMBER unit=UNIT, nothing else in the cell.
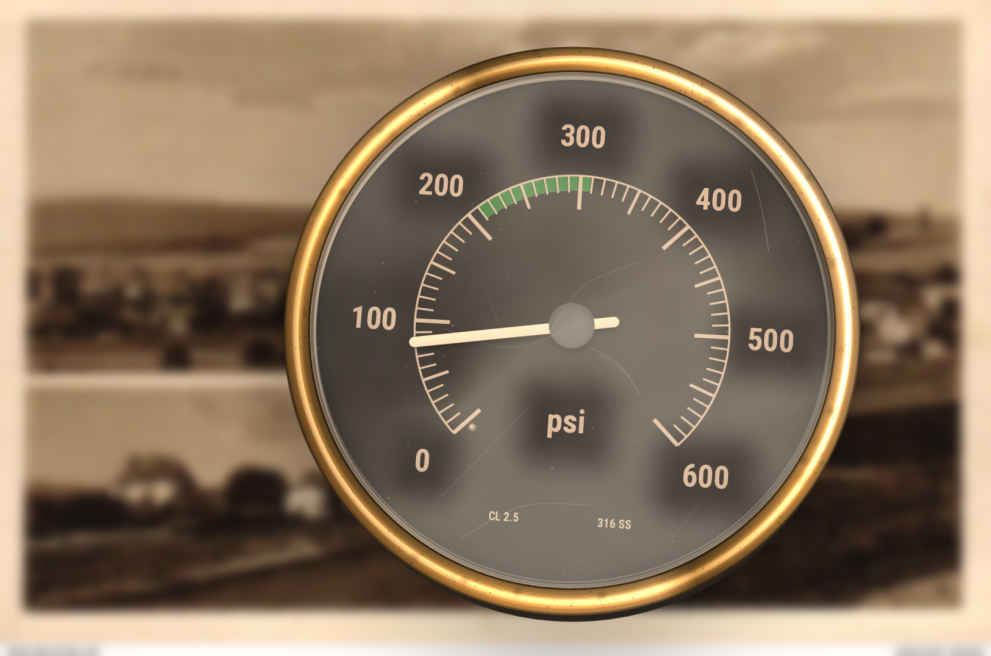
value=80 unit=psi
